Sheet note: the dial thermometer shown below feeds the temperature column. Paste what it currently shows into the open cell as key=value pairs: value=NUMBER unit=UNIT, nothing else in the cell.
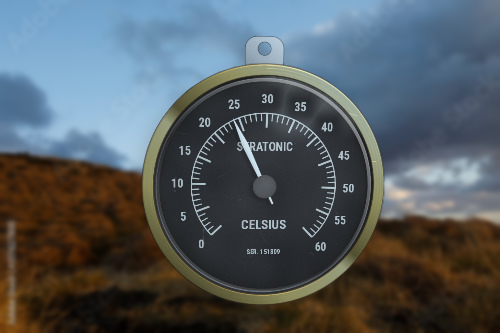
value=24 unit=°C
